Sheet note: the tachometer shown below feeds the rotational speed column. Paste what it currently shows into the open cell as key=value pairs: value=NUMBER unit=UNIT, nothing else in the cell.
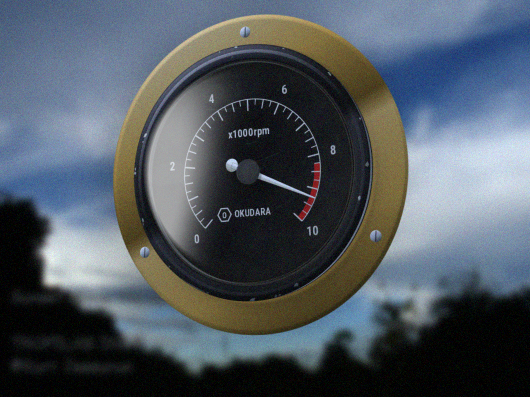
value=9250 unit=rpm
